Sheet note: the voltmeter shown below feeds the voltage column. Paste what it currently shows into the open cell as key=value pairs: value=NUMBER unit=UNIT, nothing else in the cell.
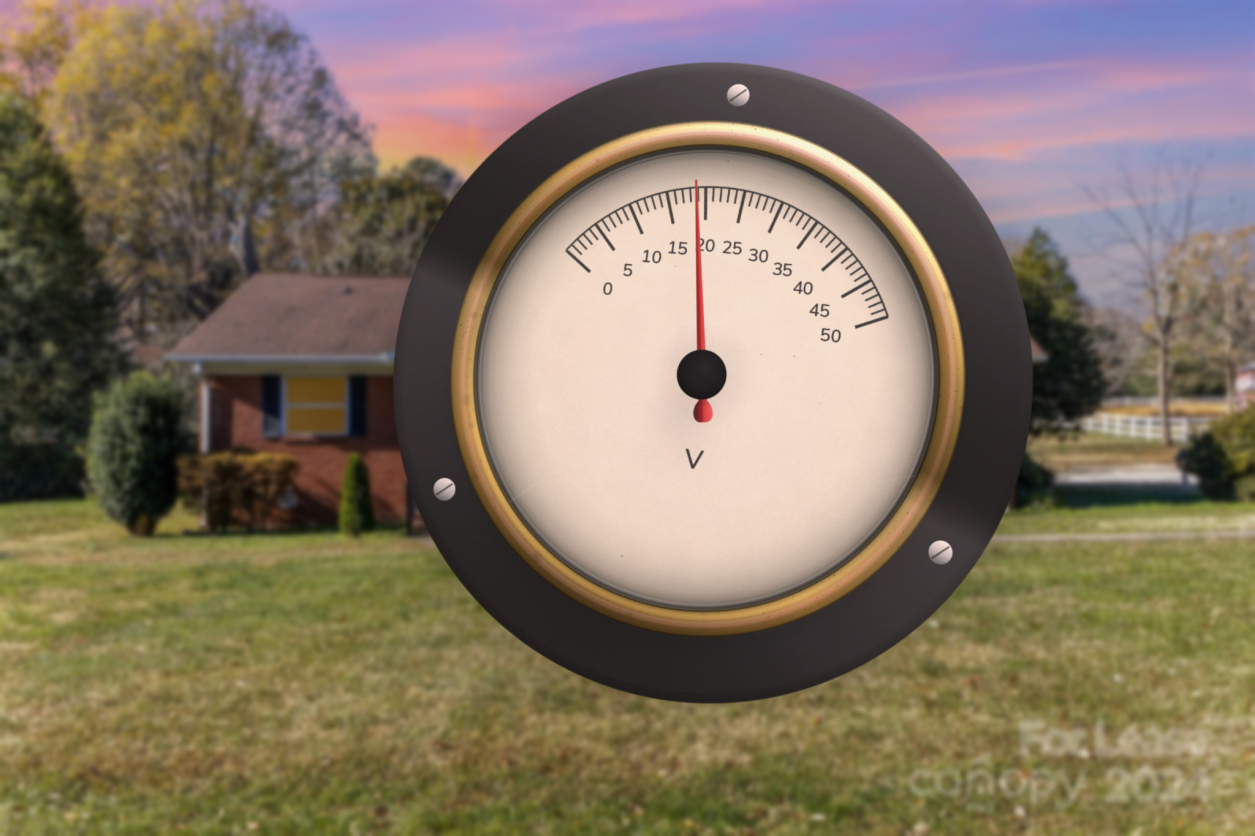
value=19 unit=V
